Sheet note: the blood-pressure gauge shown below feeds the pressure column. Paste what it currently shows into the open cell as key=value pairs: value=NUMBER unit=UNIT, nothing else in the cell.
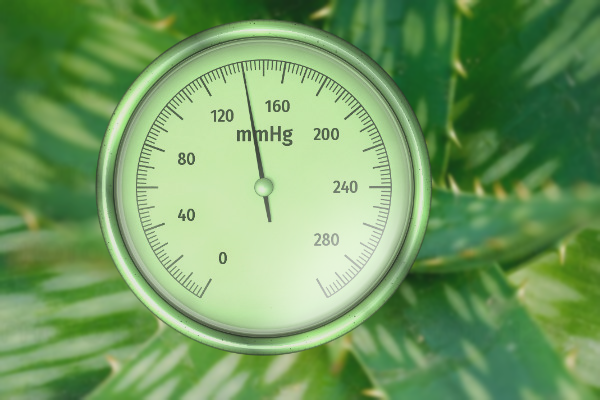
value=140 unit=mmHg
